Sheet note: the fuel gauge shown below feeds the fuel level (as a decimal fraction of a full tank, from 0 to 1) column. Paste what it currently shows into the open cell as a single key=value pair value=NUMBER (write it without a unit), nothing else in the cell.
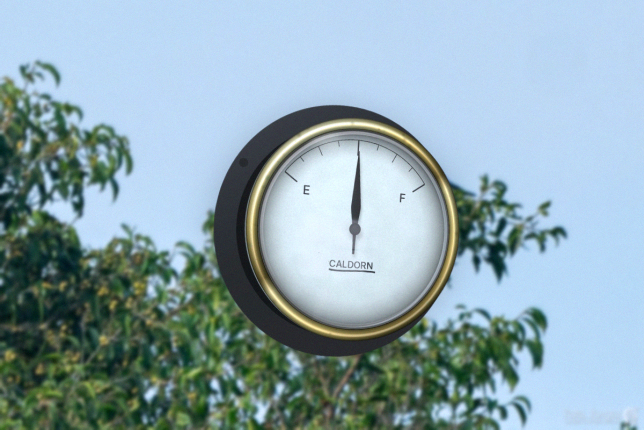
value=0.5
